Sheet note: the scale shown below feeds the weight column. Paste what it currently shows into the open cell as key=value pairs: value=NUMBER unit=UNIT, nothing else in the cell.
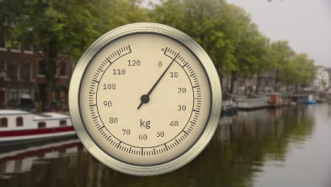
value=5 unit=kg
